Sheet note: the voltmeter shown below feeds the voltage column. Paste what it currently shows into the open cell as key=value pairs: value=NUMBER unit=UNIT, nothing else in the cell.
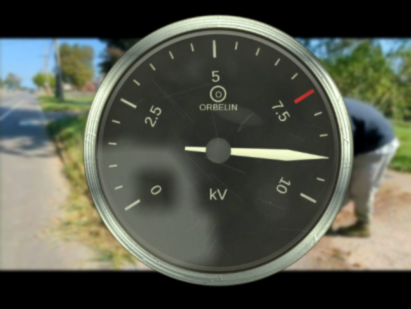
value=9 unit=kV
